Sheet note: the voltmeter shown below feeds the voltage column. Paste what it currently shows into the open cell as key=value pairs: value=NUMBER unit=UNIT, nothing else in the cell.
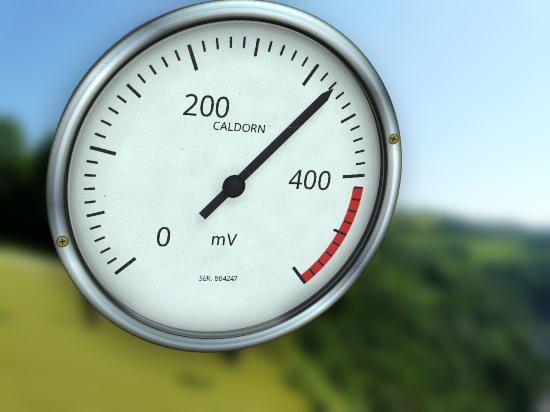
value=320 unit=mV
